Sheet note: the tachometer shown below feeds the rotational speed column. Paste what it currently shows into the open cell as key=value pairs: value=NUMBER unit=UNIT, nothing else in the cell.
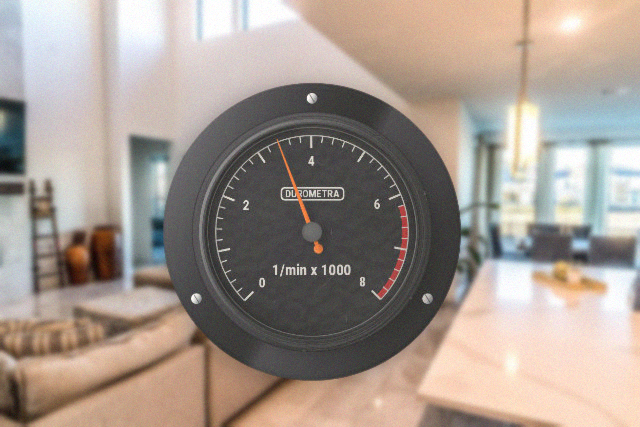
value=3400 unit=rpm
